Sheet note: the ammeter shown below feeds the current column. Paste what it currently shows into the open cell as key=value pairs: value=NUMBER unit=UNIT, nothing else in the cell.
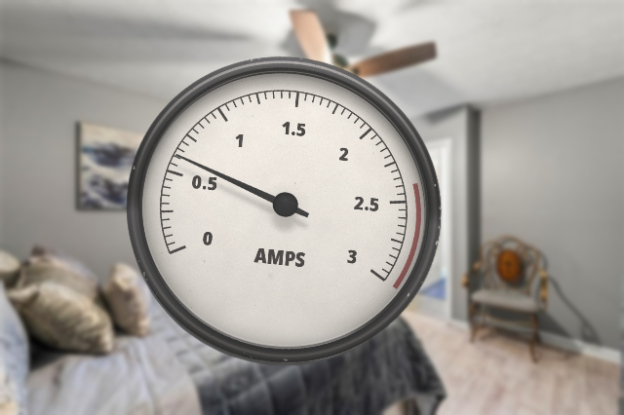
value=0.6 unit=A
